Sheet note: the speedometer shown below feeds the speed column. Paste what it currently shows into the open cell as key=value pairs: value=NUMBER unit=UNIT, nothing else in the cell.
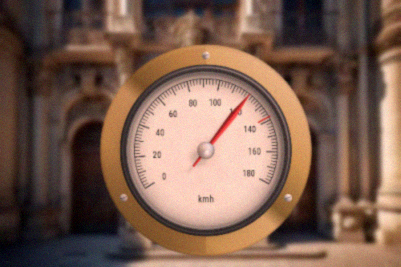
value=120 unit=km/h
